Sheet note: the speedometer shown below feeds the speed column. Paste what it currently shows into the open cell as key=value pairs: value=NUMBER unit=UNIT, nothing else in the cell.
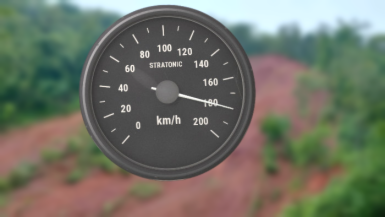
value=180 unit=km/h
